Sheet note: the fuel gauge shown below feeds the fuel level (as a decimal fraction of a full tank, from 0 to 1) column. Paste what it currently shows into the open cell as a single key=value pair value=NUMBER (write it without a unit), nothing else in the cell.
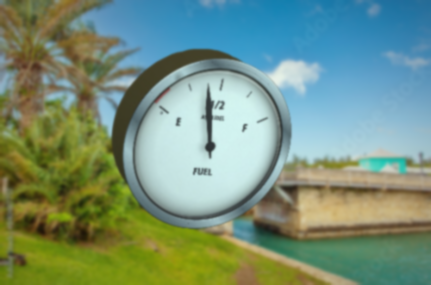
value=0.375
